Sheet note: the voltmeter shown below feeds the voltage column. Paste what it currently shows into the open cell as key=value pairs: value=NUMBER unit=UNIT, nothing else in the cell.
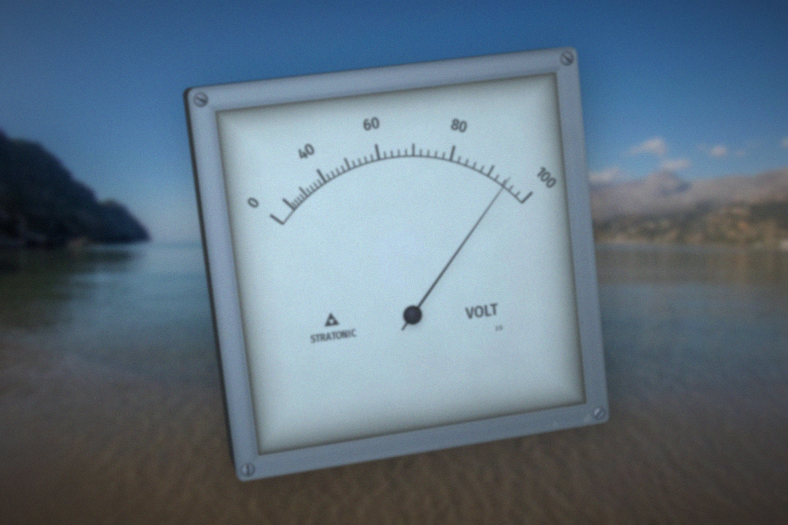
value=94 unit=V
